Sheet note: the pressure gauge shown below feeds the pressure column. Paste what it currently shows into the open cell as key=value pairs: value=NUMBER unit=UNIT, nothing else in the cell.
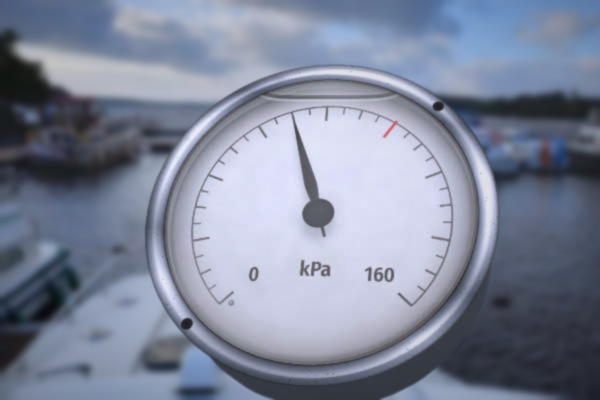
value=70 unit=kPa
